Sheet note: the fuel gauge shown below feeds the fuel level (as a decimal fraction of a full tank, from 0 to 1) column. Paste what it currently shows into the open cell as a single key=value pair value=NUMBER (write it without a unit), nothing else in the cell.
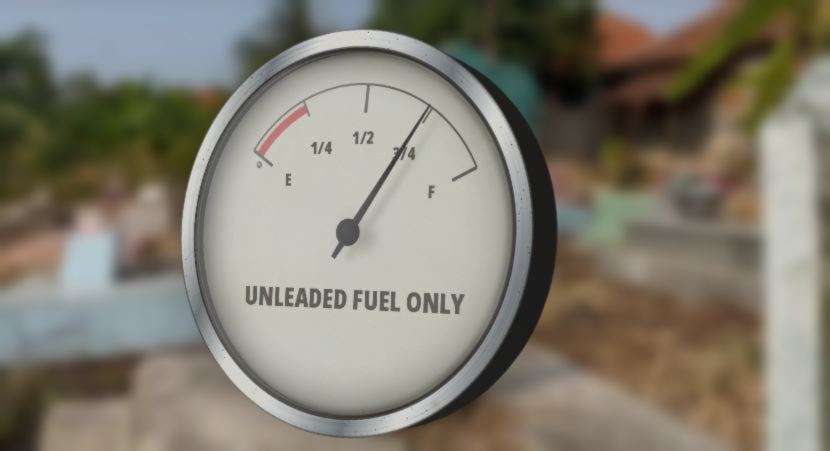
value=0.75
